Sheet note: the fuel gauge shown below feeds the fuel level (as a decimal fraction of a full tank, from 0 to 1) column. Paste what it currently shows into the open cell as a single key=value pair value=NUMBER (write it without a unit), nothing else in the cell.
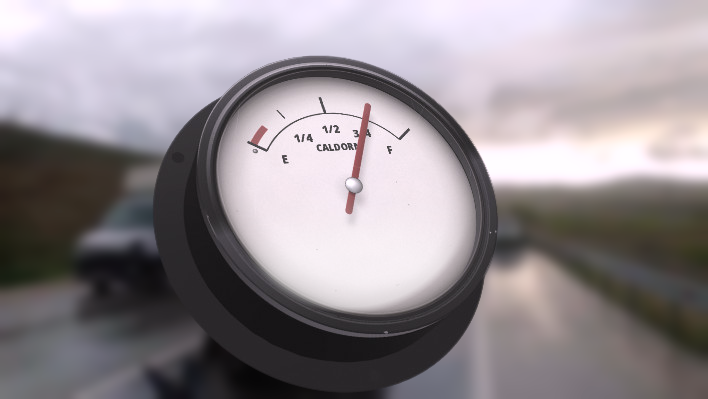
value=0.75
